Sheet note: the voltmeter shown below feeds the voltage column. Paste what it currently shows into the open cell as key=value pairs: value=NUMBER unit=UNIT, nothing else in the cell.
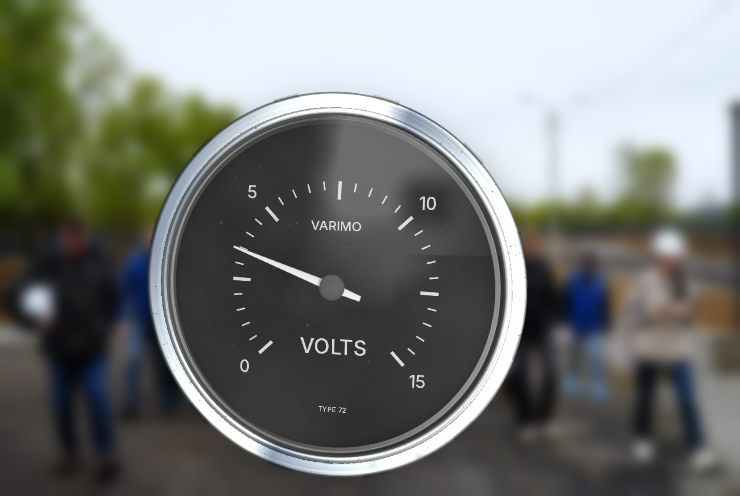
value=3.5 unit=V
